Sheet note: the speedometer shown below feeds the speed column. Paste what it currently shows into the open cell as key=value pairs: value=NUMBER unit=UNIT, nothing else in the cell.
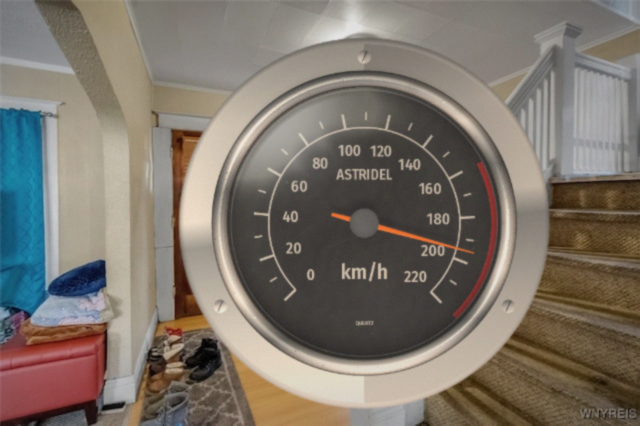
value=195 unit=km/h
